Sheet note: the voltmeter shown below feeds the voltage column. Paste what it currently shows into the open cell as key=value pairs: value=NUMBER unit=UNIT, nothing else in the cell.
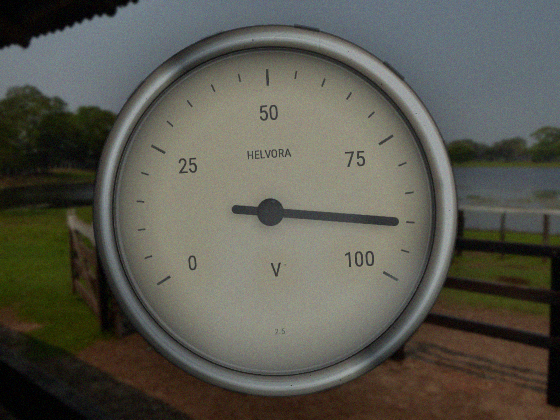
value=90 unit=V
